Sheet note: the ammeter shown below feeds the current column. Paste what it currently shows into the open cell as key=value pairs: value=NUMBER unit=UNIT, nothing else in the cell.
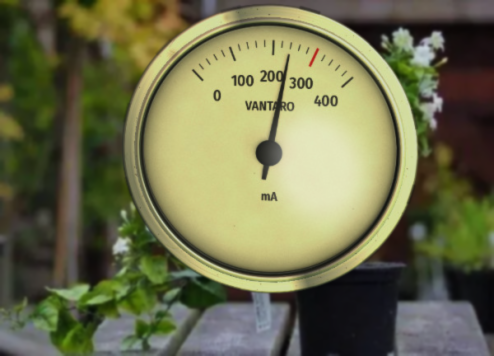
value=240 unit=mA
